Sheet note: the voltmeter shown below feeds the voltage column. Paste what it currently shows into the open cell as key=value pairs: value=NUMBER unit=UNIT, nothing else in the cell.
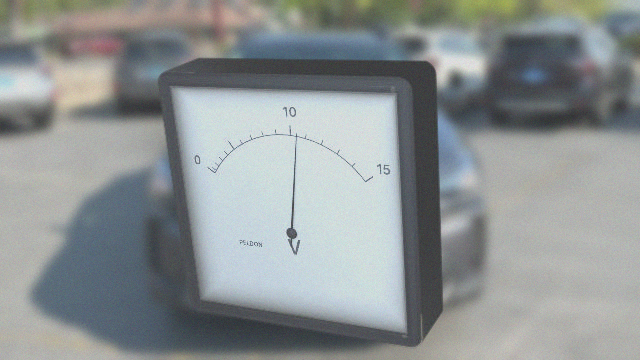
value=10.5 unit=V
